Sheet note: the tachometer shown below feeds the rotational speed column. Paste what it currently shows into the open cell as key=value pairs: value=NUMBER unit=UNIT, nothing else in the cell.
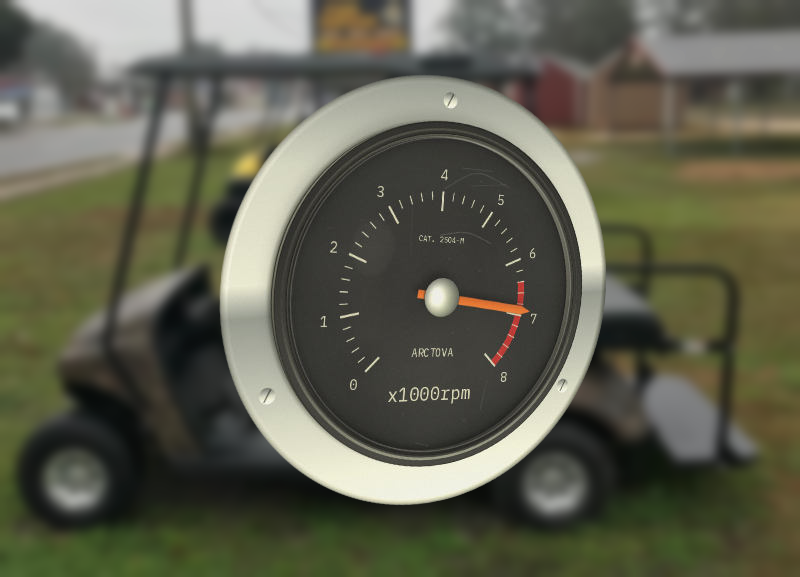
value=6900 unit=rpm
